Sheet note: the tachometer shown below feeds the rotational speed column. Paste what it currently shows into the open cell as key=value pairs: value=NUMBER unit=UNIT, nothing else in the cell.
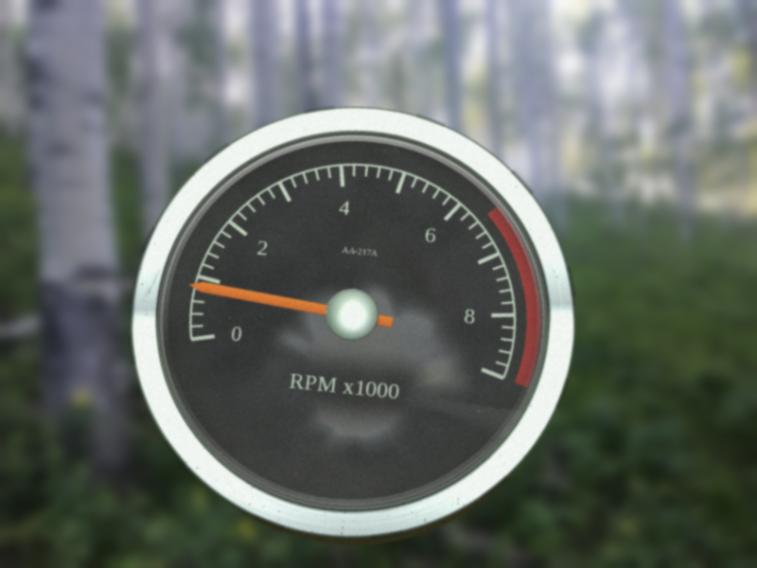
value=800 unit=rpm
